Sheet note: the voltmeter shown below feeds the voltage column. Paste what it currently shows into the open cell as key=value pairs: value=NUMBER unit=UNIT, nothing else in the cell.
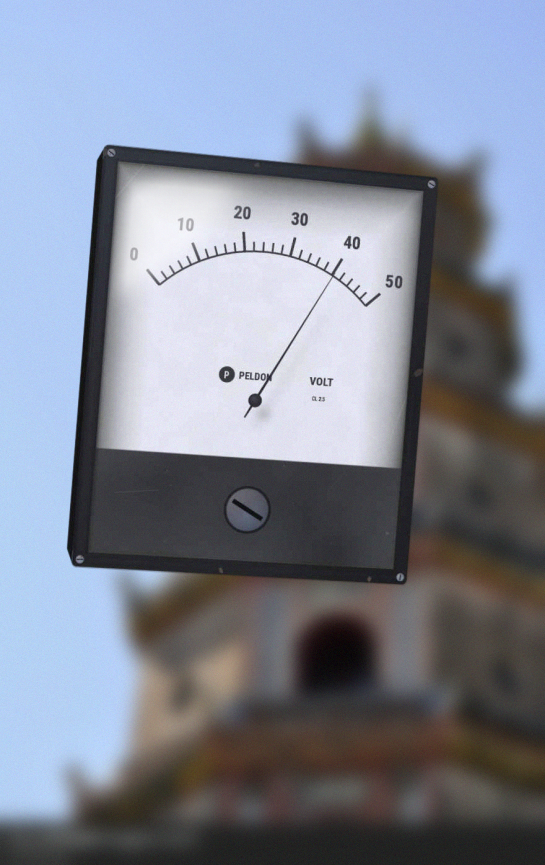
value=40 unit=V
